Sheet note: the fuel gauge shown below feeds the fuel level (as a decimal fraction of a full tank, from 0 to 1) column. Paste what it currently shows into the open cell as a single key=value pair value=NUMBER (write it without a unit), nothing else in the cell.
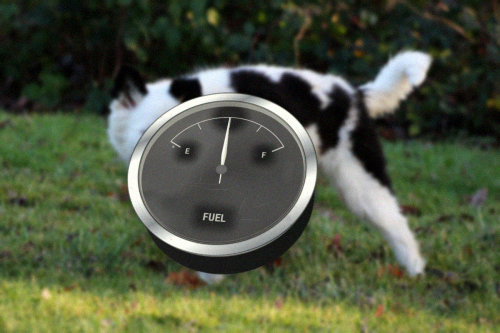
value=0.5
